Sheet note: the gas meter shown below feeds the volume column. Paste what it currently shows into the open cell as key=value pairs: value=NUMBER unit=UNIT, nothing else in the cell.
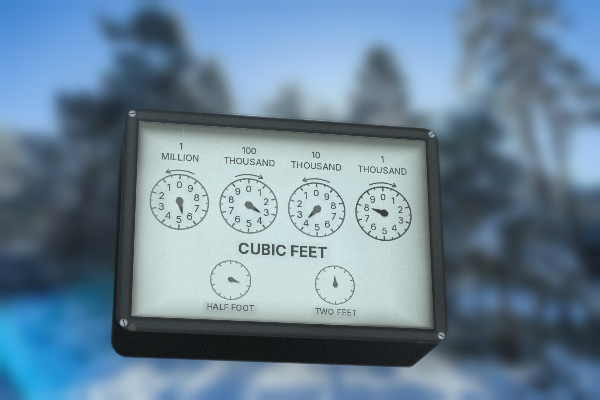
value=533800 unit=ft³
